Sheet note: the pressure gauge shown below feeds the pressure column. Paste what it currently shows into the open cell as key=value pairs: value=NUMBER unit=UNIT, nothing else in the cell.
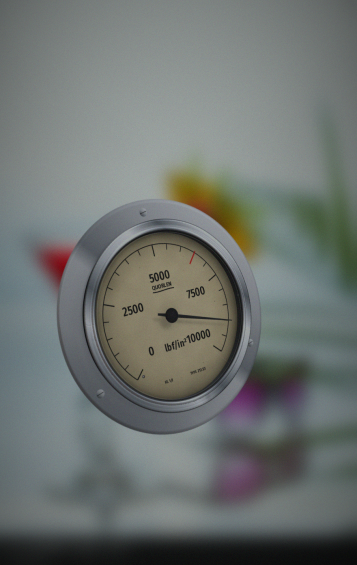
value=9000 unit=psi
